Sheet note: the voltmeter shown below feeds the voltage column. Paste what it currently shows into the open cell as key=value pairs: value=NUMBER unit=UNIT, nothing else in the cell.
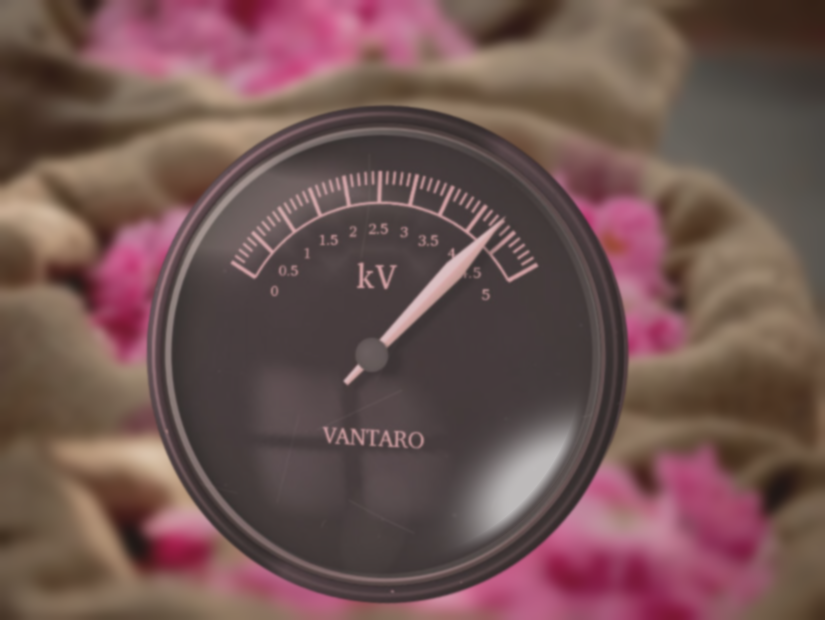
value=4.3 unit=kV
